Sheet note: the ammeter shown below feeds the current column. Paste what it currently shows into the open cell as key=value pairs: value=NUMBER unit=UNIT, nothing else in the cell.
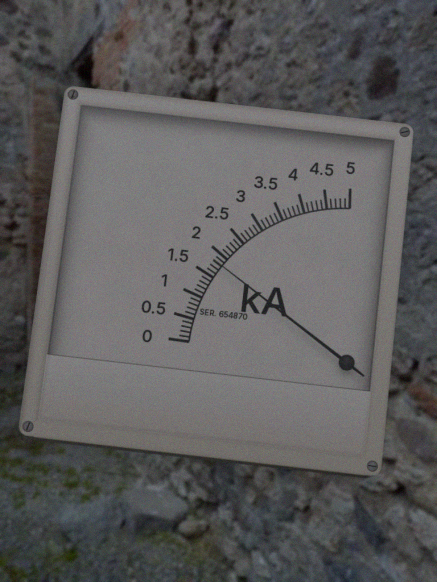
value=1.8 unit=kA
